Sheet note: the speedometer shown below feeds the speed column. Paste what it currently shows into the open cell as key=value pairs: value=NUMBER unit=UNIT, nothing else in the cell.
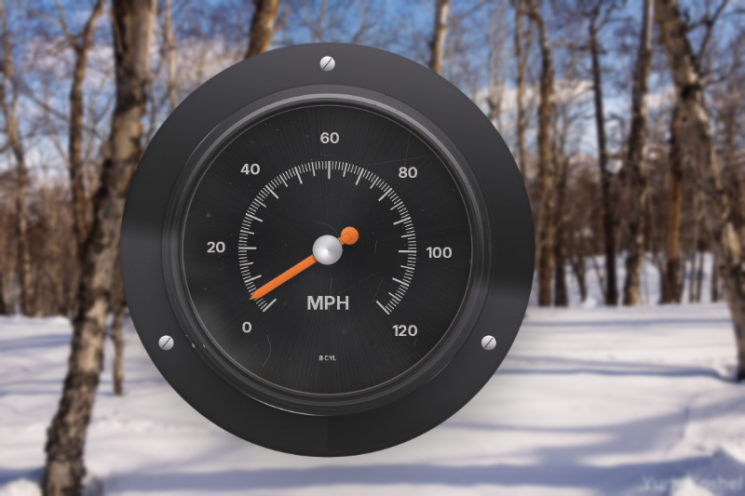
value=5 unit=mph
